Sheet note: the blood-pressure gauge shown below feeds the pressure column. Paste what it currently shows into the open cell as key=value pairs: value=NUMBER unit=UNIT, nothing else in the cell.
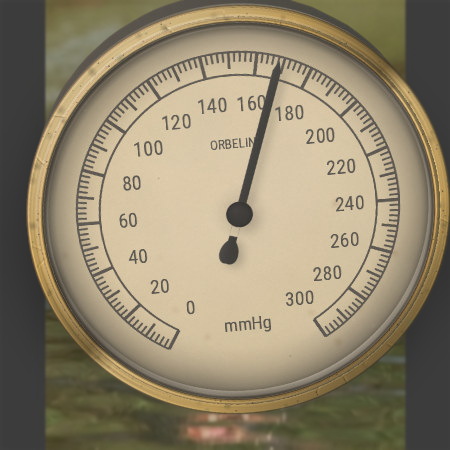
value=168 unit=mmHg
